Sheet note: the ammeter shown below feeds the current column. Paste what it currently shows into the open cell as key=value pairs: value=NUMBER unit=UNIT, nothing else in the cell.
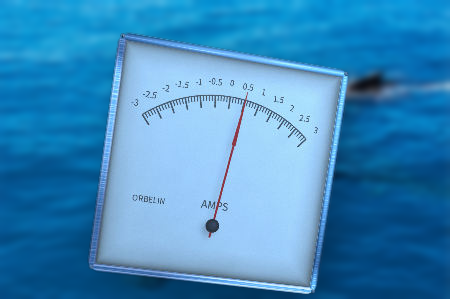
value=0.5 unit=A
